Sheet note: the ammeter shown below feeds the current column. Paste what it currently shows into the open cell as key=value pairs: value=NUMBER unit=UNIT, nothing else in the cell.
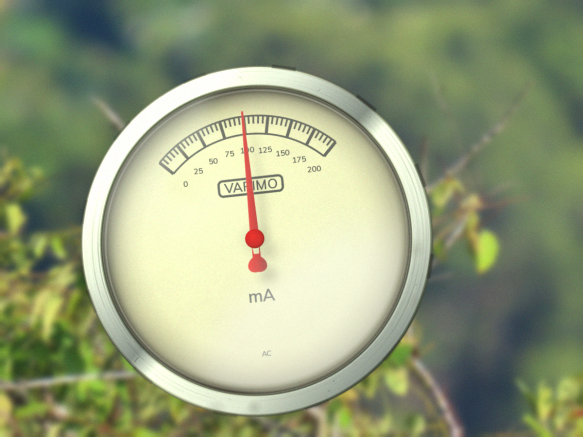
value=100 unit=mA
